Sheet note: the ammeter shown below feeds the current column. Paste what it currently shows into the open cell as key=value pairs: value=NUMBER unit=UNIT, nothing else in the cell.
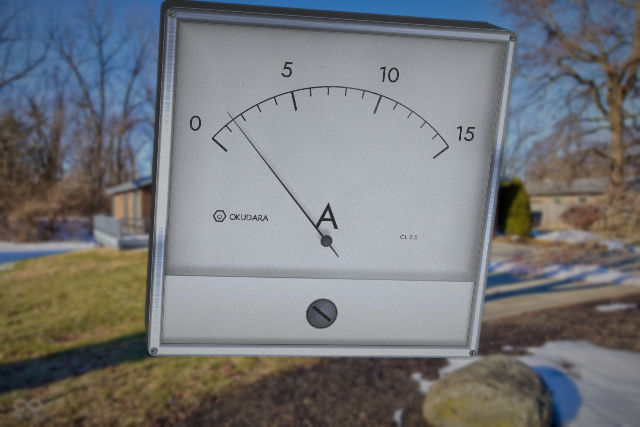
value=1.5 unit=A
